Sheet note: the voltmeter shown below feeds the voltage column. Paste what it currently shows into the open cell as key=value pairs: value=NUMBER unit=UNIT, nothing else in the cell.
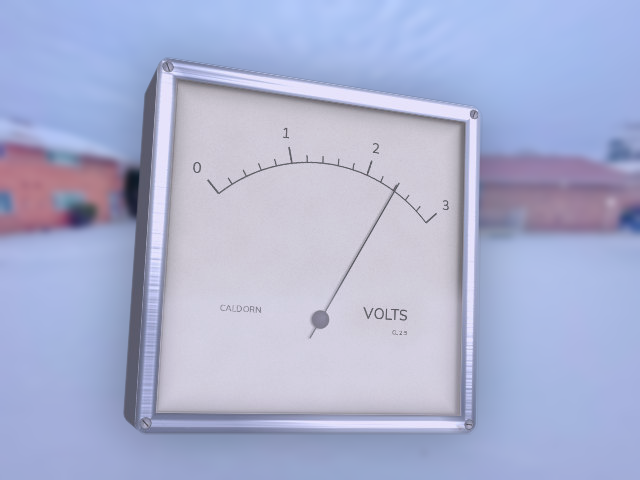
value=2.4 unit=V
